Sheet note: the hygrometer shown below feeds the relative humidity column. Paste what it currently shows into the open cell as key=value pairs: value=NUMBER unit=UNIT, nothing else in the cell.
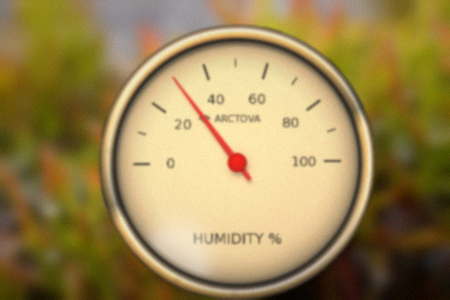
value=30 unit=%
